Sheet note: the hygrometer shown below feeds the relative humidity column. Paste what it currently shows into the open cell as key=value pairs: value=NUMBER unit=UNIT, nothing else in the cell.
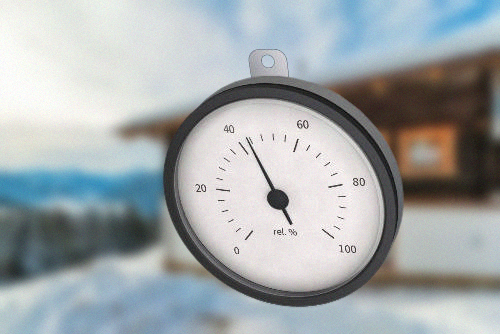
value=44 unit=%
